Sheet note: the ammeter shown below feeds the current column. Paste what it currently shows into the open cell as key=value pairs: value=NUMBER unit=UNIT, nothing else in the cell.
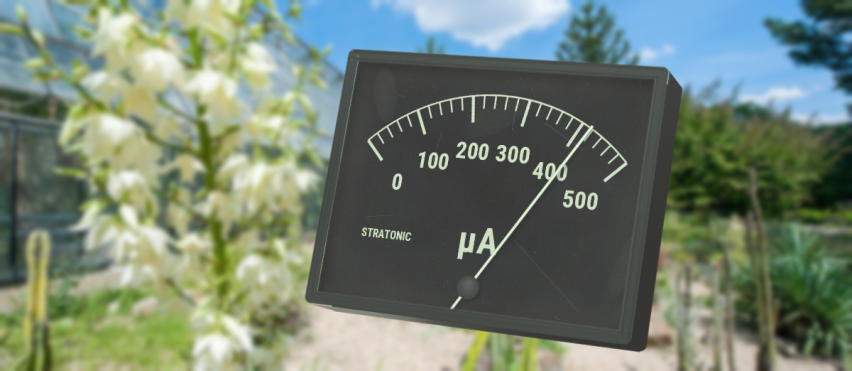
value=420 unit=µA
